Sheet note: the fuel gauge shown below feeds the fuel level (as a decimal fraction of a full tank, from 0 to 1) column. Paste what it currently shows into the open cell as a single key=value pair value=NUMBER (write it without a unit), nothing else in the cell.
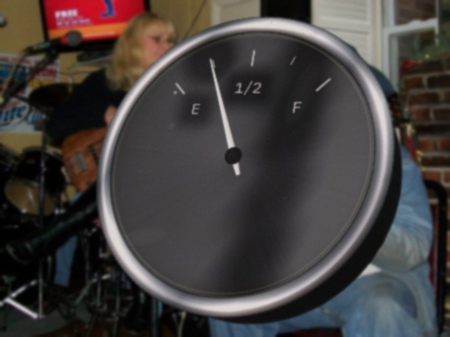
value=0.25
